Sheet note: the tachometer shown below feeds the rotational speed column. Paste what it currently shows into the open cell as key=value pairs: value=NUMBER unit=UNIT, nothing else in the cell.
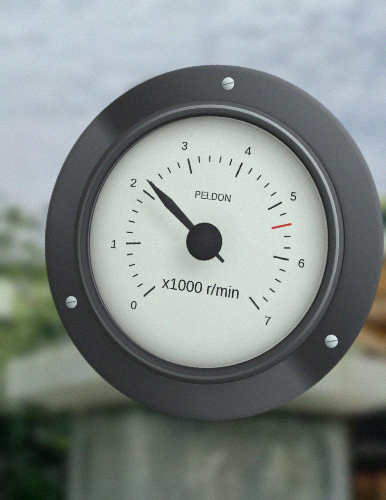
value=2200 unit=rpm
